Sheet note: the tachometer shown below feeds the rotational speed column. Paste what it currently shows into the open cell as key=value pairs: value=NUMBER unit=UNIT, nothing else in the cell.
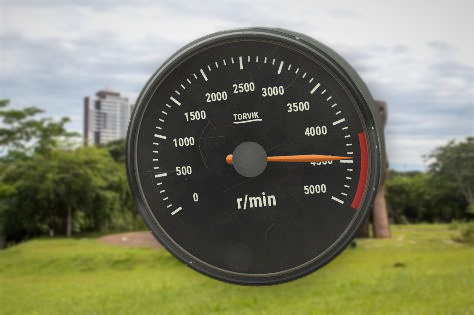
value=4450 unit=rpm
